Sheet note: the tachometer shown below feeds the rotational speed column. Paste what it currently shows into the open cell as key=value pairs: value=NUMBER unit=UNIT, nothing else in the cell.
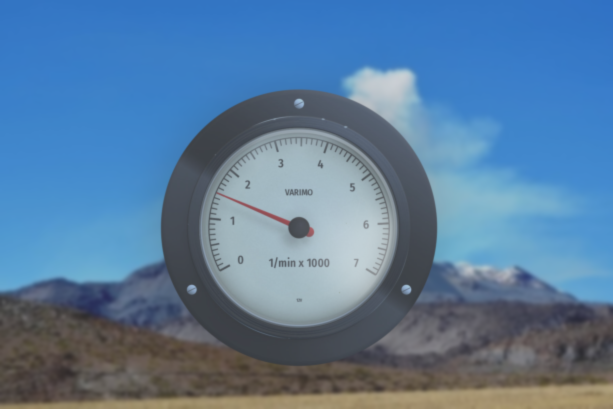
value=1500 unit=rpm
